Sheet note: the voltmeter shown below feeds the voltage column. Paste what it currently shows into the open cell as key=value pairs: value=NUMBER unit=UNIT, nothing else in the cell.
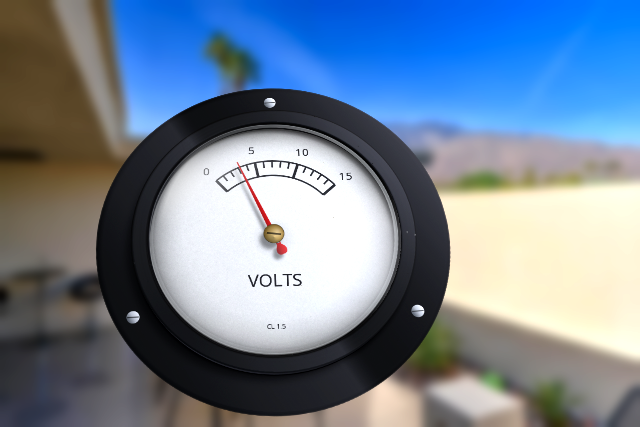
value=3 unit=V
